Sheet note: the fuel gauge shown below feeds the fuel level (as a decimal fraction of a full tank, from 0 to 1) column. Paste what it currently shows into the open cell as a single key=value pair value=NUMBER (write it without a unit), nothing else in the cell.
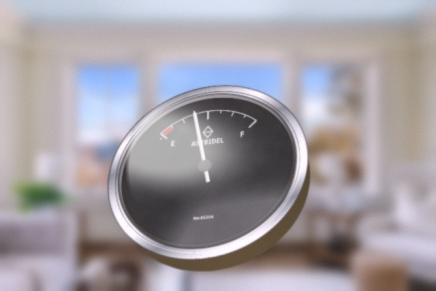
value=0.375
